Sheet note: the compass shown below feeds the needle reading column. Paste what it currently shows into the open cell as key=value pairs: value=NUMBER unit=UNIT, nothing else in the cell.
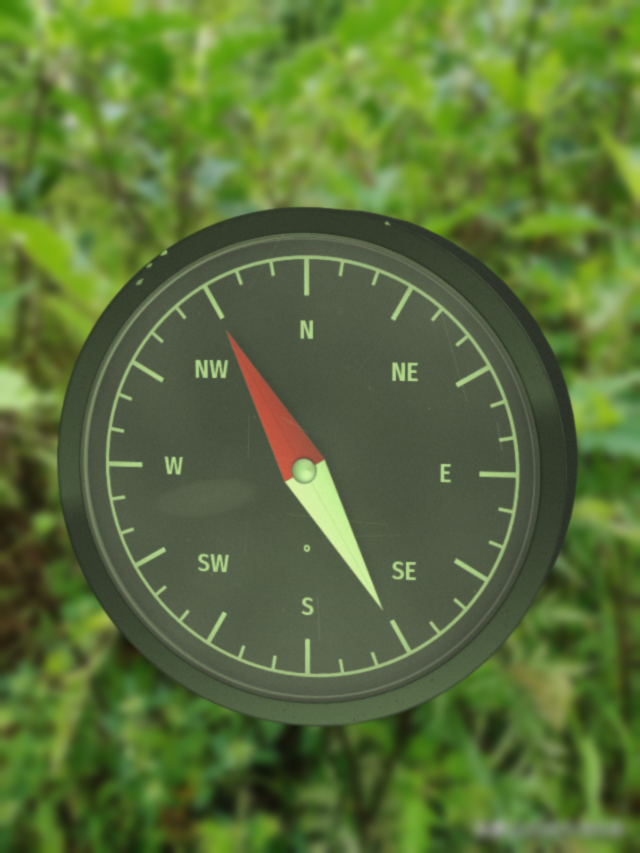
value=330 unit=°
